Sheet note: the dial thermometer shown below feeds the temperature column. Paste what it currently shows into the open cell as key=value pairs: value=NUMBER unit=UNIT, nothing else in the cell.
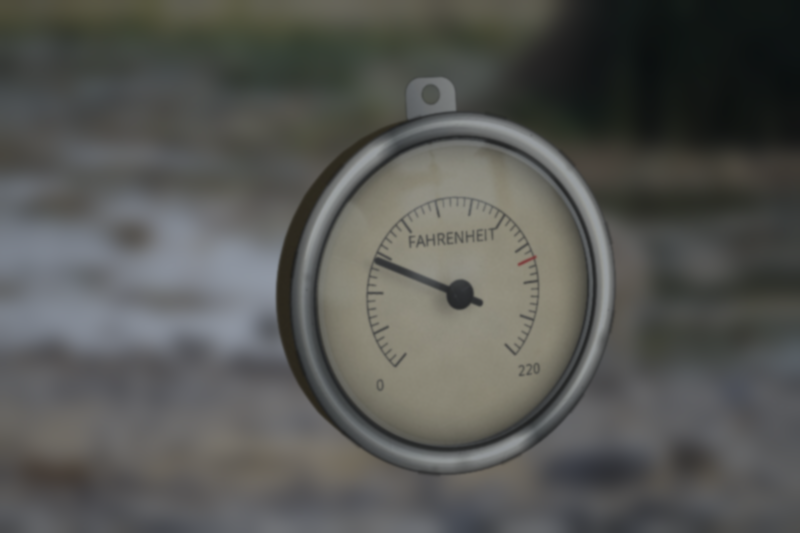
value=56 unit=°F
